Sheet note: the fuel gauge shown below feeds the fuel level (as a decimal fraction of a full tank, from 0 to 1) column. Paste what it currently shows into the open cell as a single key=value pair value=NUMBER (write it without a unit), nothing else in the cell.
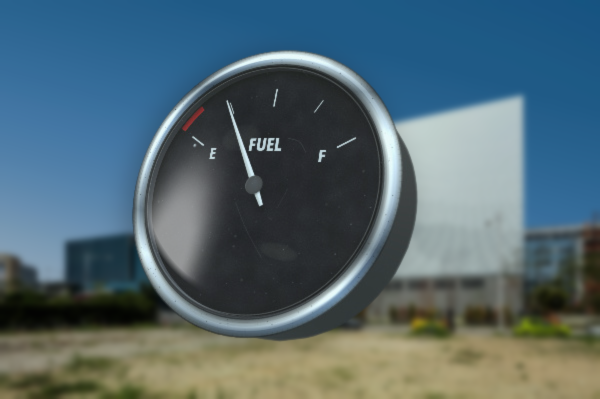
value=0.25
